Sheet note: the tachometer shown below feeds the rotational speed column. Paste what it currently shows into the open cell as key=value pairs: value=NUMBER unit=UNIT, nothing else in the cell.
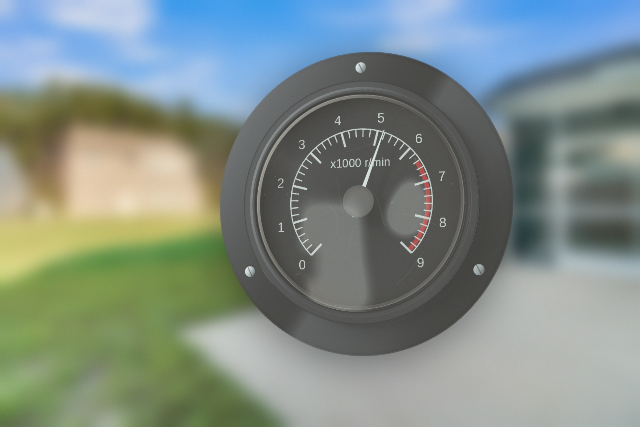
value=5200 unit=rpm
